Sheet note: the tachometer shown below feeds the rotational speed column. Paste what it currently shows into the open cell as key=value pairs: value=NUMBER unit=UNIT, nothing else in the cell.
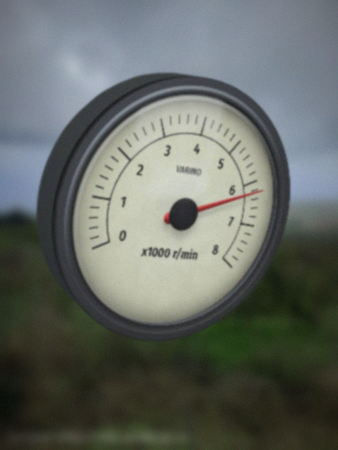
value=6200 unit=rpm
